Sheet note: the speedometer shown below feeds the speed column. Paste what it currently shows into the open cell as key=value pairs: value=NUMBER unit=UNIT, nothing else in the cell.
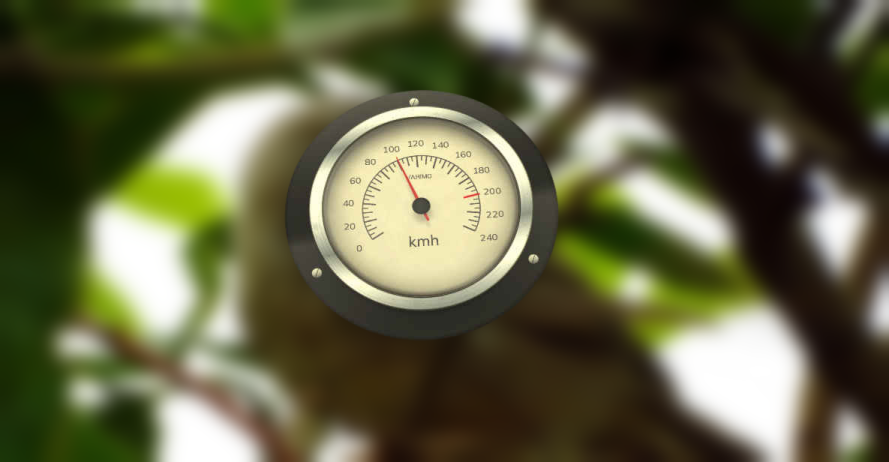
value=100 unit=km/h
